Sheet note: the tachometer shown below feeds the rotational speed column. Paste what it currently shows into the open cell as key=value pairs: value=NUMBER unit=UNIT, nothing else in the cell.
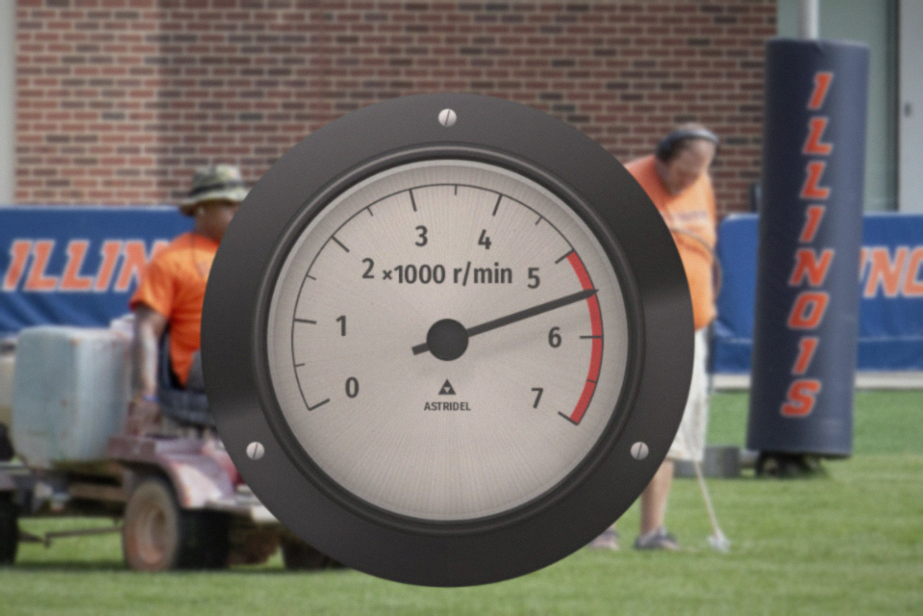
value=5500 unit=rpm
